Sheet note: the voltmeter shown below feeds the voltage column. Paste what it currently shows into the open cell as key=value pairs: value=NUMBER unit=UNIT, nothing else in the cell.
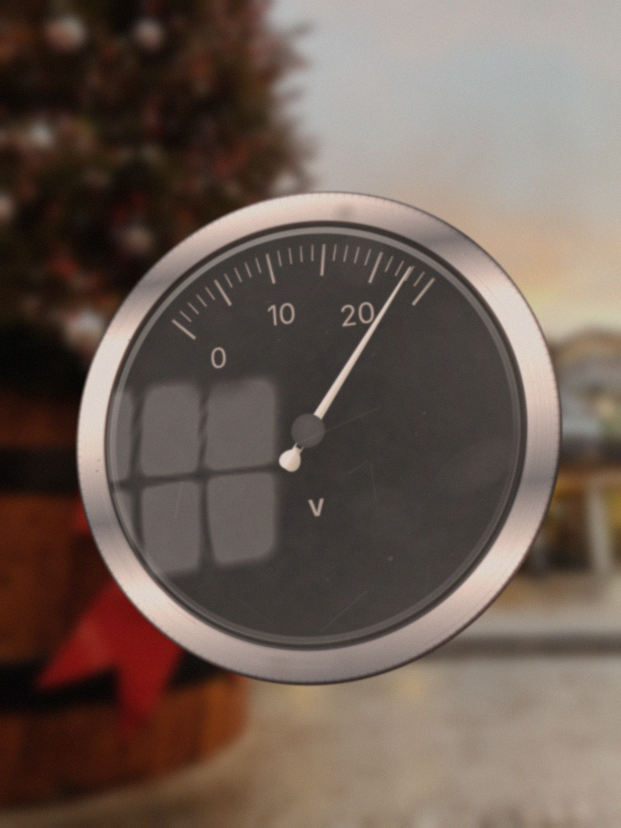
value=23 unit=V
